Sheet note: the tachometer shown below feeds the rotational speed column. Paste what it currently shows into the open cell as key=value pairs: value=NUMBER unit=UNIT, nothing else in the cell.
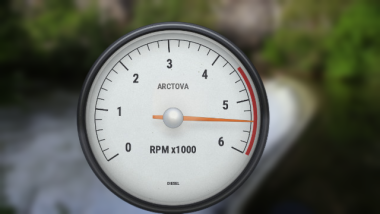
value=5400 unit=rpm
